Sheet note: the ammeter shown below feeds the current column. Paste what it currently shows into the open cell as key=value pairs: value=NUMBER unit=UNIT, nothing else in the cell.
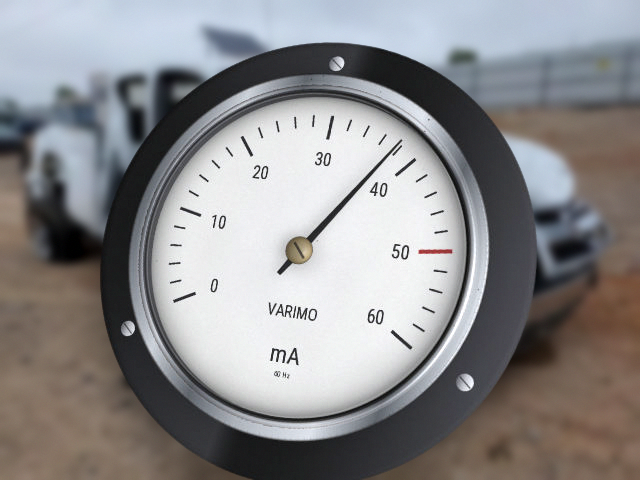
value=38 unit=mA
